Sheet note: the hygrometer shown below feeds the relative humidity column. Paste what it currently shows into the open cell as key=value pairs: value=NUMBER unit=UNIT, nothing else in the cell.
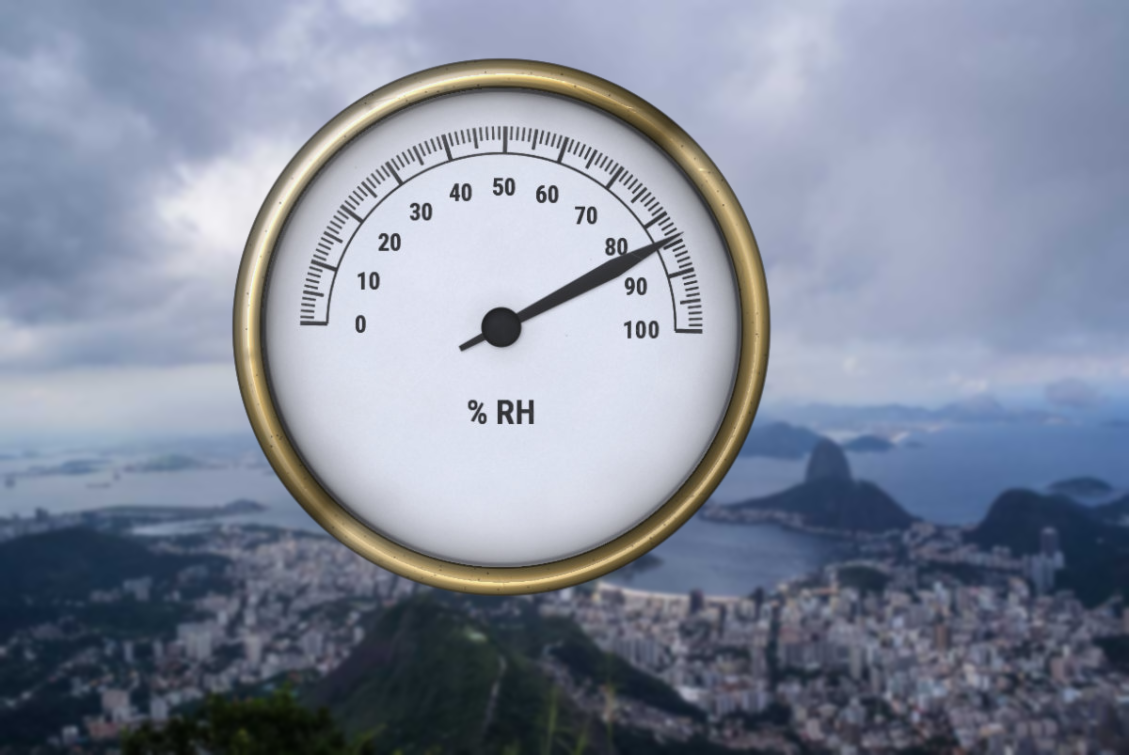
value=84 unit=%
